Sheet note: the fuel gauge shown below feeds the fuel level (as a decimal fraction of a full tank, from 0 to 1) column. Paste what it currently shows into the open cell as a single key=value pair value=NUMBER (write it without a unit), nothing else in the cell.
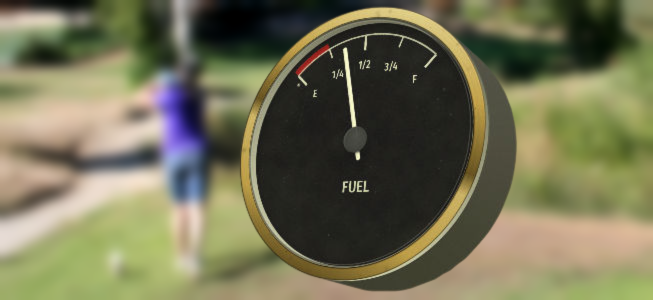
value=0.375
